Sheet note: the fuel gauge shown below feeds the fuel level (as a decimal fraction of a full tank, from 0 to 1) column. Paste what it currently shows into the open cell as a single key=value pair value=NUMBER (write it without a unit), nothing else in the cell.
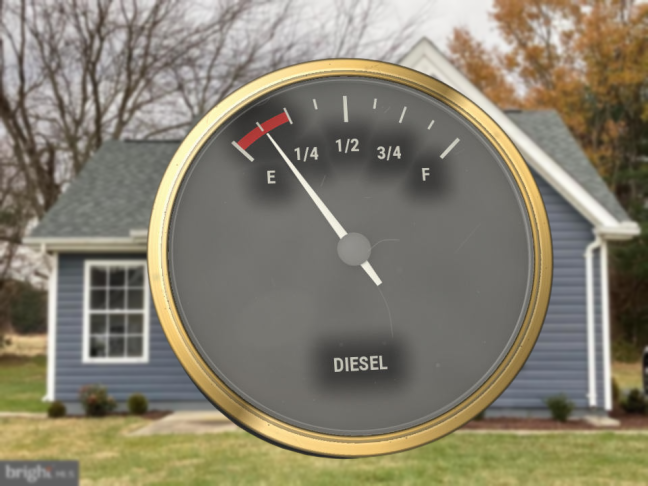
value=0.125
